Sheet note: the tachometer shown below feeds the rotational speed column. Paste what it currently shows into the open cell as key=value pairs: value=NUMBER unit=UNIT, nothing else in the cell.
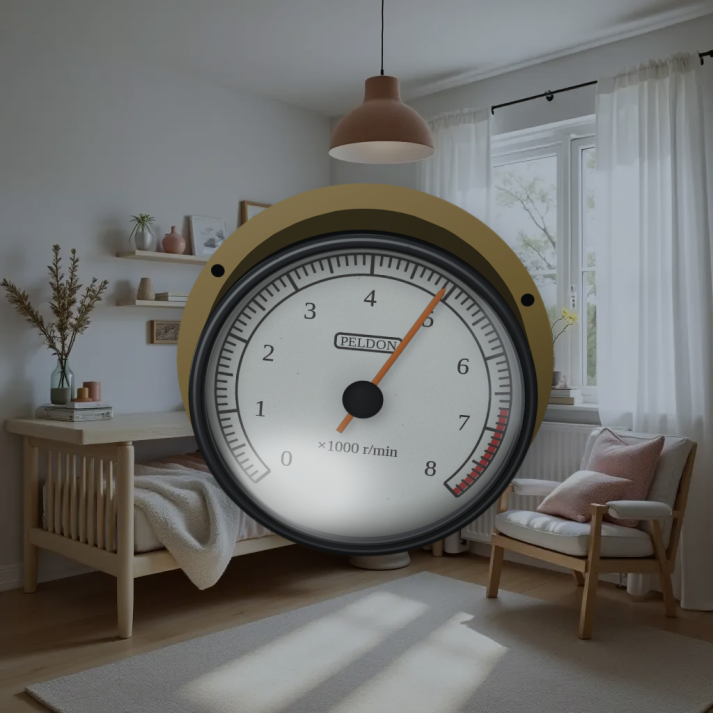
value=4900 unit=rpm
